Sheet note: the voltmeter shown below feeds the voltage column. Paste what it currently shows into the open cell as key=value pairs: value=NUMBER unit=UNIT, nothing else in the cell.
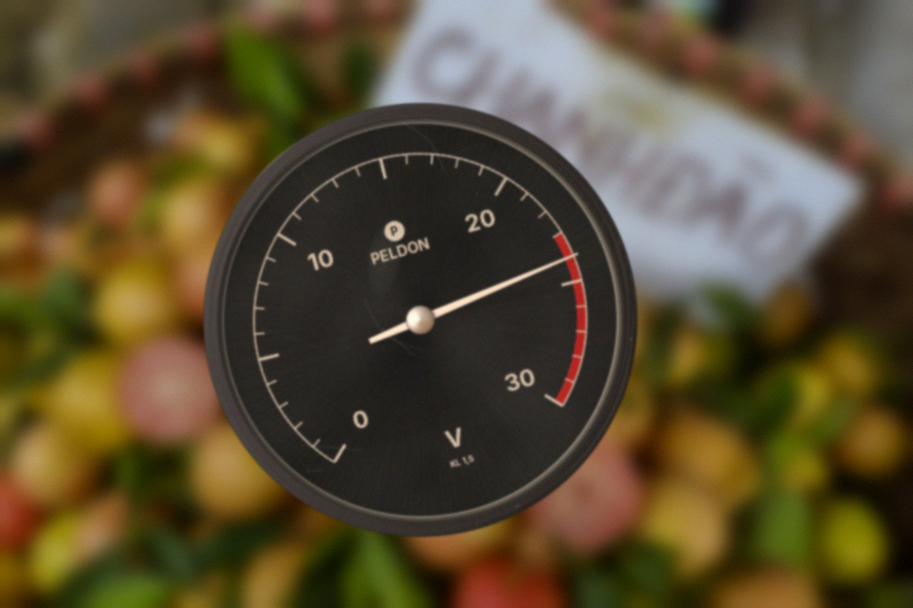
value=24 unit=V
